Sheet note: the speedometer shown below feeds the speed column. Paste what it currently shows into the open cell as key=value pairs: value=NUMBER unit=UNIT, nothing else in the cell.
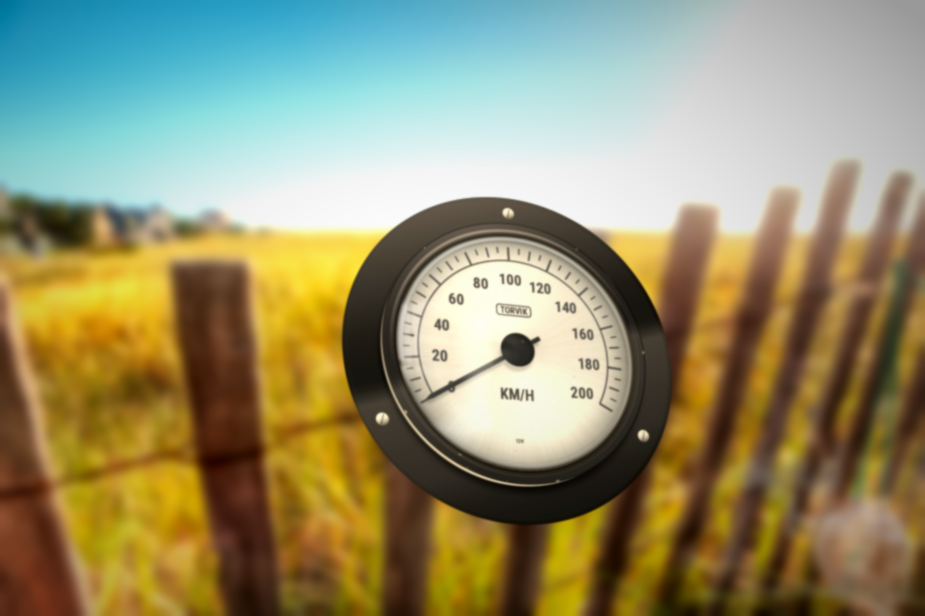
value=0 unit=km/h
